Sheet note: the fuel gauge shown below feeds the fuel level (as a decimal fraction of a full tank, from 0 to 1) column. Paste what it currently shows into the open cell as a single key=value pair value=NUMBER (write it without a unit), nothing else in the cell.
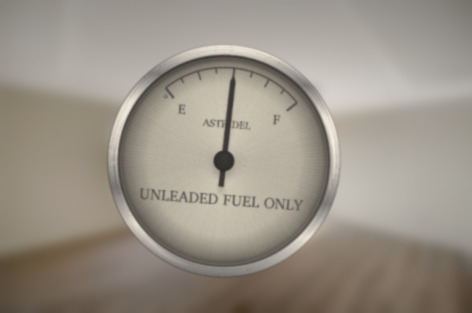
value=0.5
